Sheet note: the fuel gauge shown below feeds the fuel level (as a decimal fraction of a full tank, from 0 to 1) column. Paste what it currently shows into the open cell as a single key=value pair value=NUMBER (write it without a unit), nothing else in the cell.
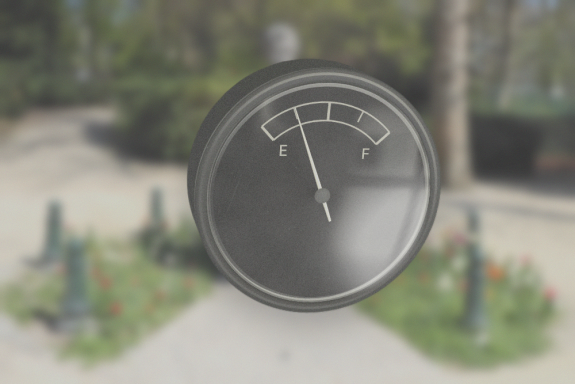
value=0.25
